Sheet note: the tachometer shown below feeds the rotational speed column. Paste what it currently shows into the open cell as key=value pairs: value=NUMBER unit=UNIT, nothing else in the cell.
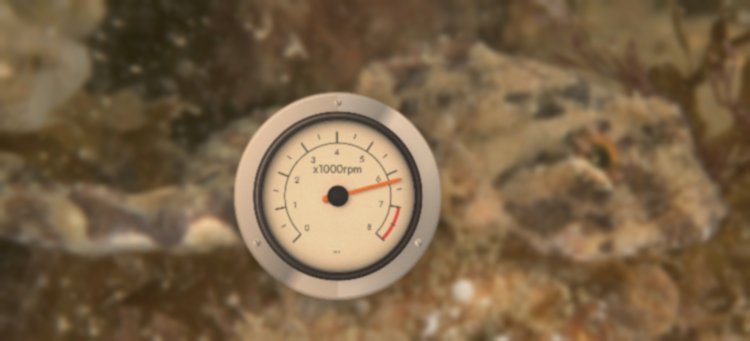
value=6250 unit=rpm
